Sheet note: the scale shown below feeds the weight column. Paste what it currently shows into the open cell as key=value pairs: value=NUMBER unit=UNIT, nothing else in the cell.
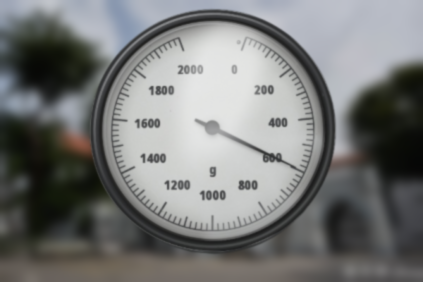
value=600 unit=g
